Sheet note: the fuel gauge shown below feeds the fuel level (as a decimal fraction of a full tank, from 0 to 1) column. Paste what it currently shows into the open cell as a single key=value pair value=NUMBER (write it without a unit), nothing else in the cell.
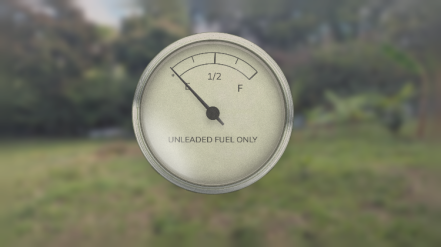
value=0
